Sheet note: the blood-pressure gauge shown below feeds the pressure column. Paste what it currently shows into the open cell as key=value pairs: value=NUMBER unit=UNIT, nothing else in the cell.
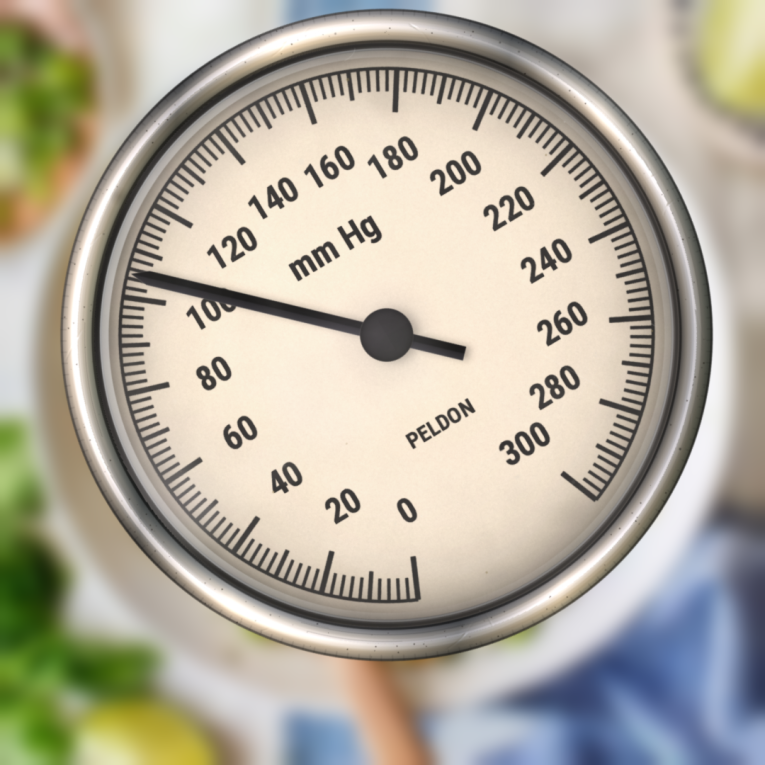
value=105 unit=mmHg
